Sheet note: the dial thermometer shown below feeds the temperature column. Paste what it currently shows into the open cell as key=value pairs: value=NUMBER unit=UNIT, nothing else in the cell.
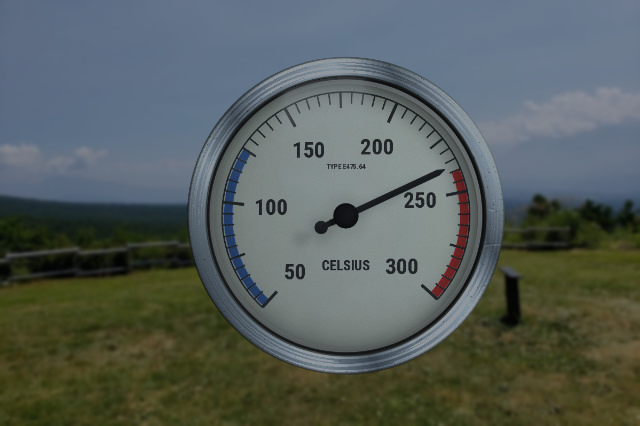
value=237.5 unit=°C
